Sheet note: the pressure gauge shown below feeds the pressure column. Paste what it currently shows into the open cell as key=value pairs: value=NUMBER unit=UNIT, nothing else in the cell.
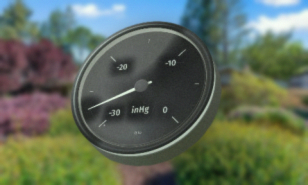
value=-27.5 unit=inHg
